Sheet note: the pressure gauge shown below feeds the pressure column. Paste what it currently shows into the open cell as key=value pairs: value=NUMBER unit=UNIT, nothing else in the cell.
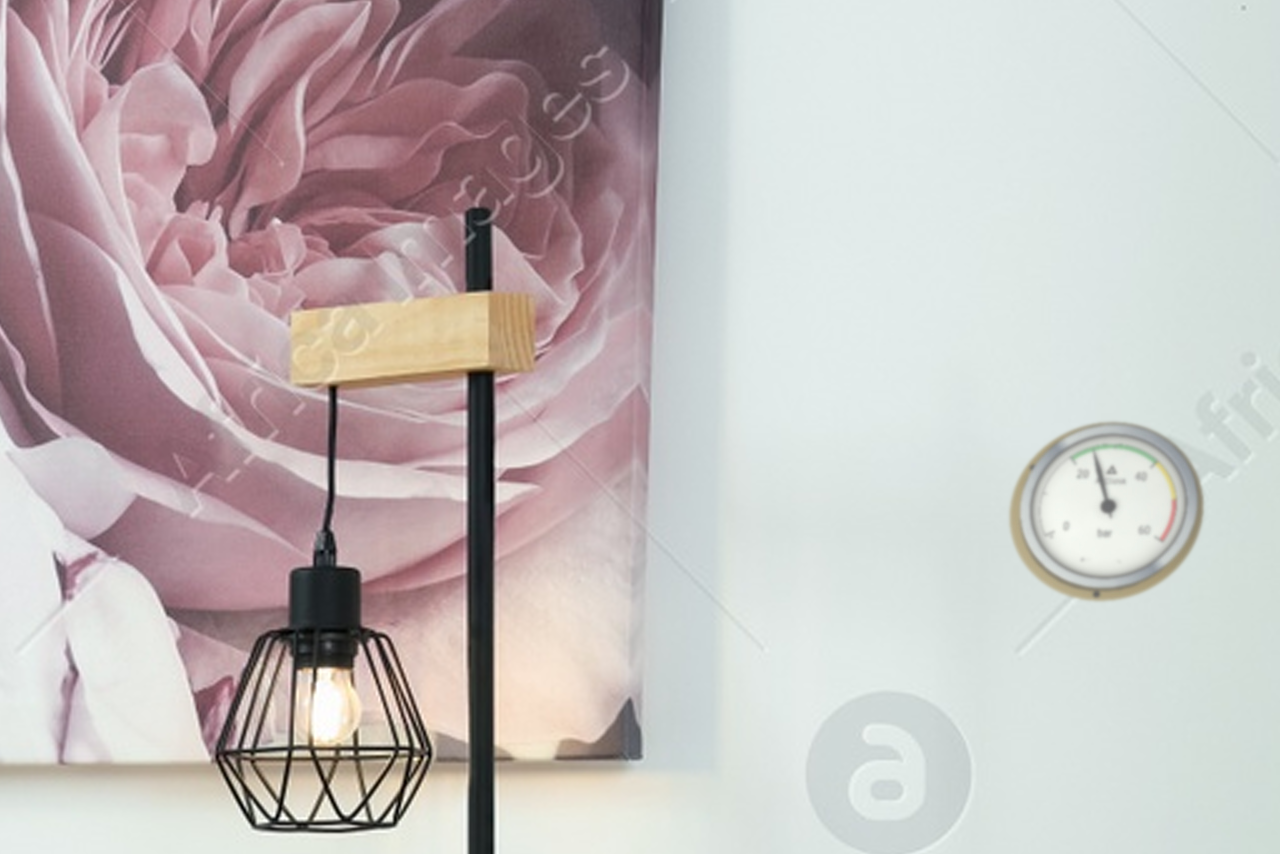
value=25 unit=bar
